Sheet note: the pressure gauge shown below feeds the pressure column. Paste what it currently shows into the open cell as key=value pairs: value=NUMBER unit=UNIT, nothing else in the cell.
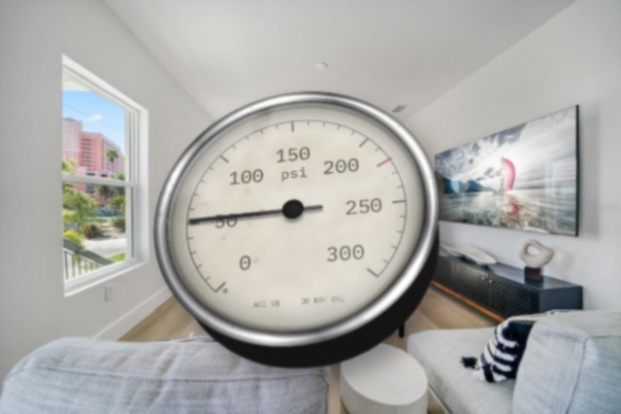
value=50 unit=psi
